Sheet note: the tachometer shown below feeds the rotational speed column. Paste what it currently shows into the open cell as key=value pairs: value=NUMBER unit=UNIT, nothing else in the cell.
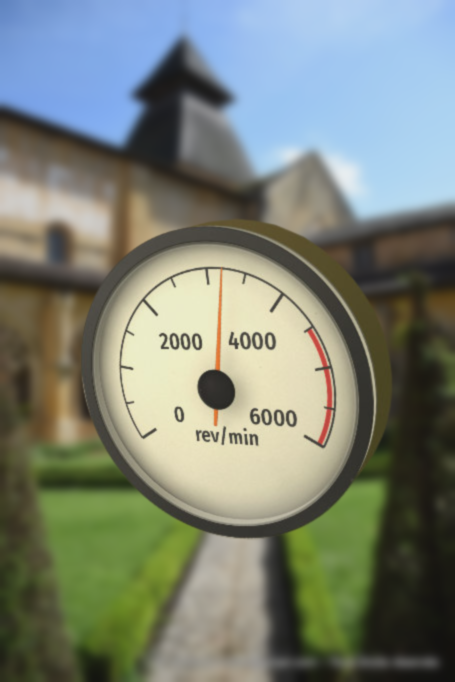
value=3250 unit=rpm
